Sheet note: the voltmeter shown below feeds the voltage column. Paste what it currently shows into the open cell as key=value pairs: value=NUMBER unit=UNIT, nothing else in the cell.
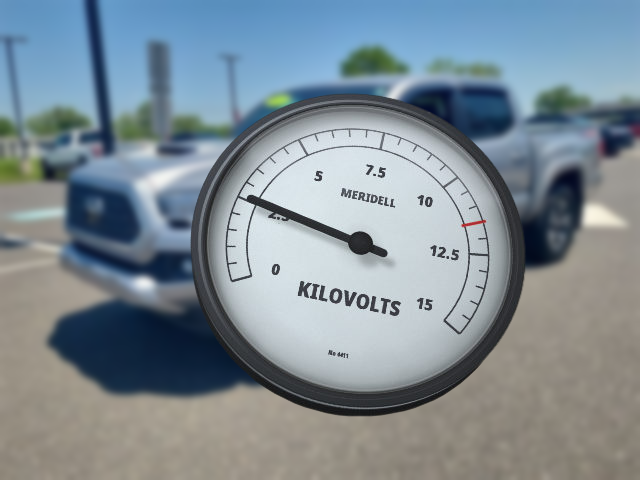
value=2.5 unit=kV
